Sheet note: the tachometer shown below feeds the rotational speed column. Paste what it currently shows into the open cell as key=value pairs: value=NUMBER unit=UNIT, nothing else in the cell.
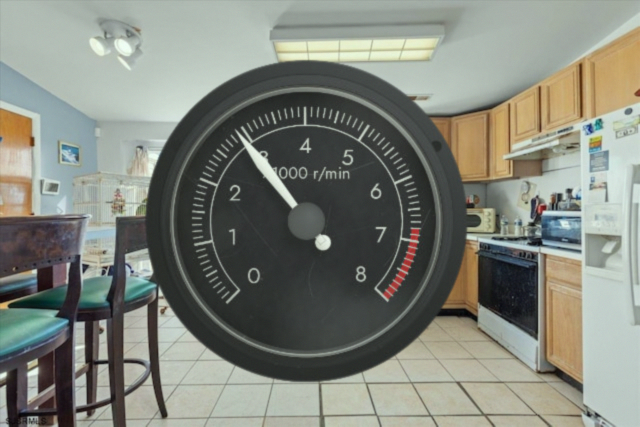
value=2900 unit=rpm
